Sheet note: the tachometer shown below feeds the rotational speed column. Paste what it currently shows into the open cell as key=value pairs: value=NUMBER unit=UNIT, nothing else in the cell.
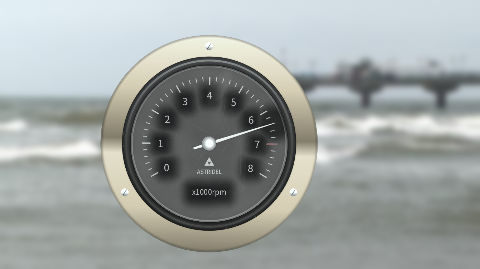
value=6400 unit=rpm
